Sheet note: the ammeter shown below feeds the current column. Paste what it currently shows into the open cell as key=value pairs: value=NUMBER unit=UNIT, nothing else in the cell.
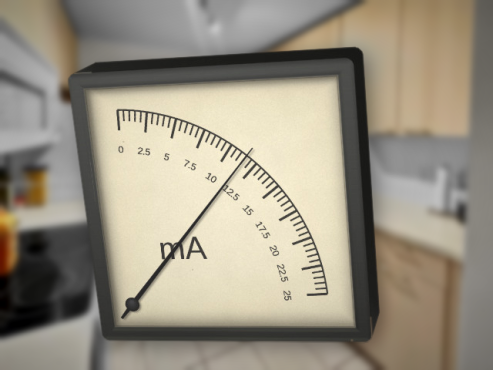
value=11.5 unit=mA
